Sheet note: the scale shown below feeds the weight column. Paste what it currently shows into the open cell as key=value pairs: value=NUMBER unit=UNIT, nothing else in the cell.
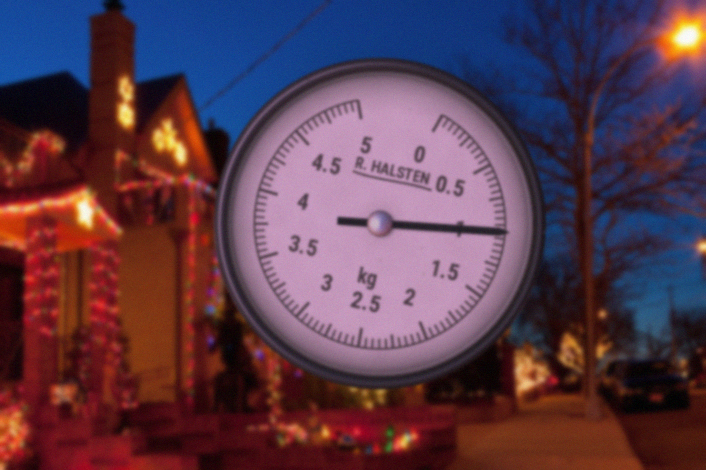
value=1 unit=kg
